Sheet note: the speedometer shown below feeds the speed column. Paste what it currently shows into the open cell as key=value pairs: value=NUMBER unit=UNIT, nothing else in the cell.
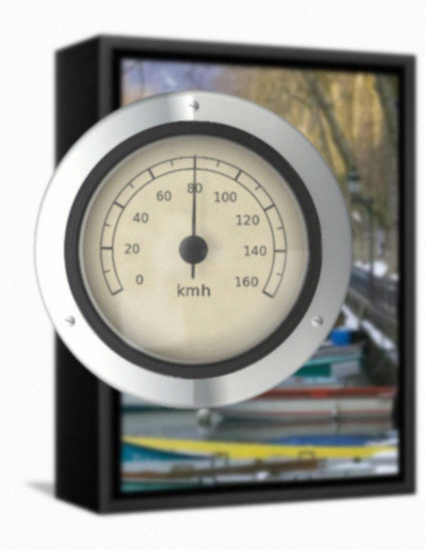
value=80 unit=km/h
